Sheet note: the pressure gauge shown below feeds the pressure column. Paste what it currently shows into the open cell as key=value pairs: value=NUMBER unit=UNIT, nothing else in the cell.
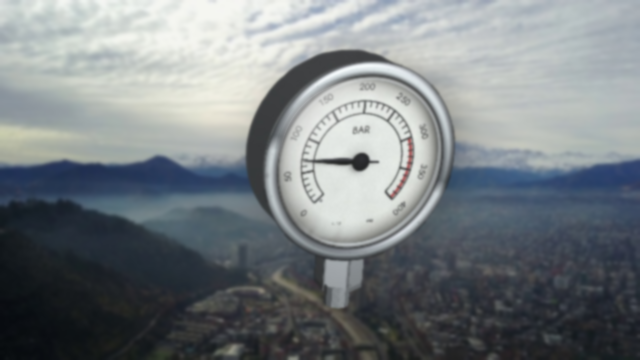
value=70 unit=bar
